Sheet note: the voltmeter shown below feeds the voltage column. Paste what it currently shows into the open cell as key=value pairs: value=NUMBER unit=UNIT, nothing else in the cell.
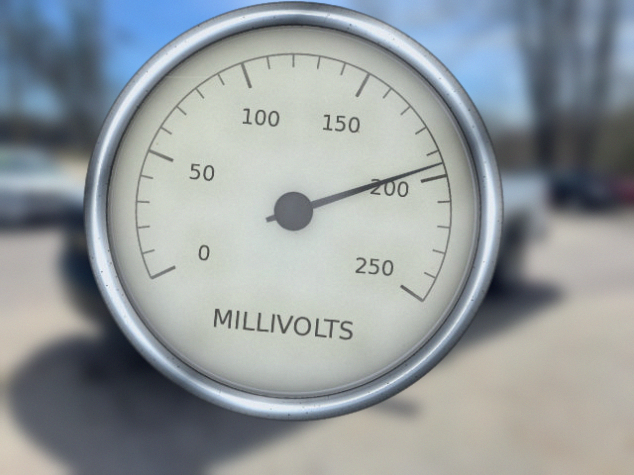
value=195 unit=mV
